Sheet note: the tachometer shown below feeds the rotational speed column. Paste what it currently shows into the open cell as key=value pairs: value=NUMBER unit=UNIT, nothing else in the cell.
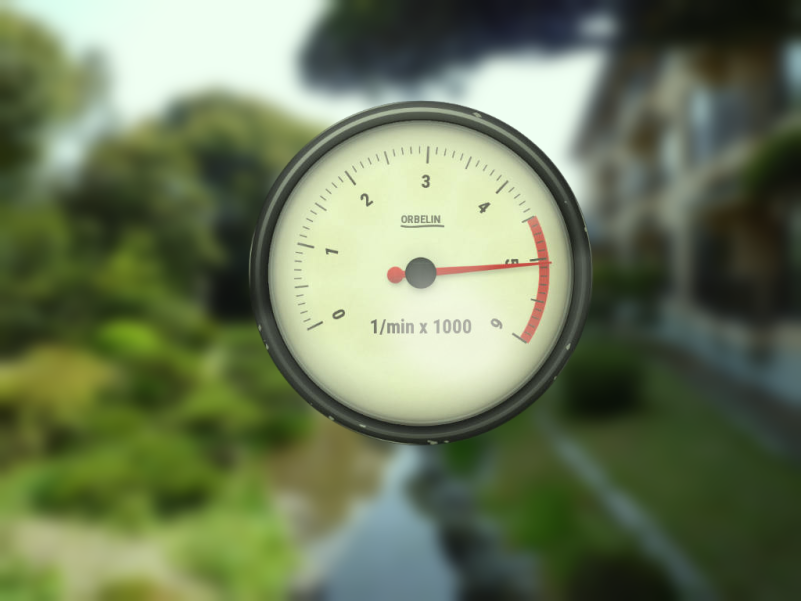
value=5050 unit=rpm
